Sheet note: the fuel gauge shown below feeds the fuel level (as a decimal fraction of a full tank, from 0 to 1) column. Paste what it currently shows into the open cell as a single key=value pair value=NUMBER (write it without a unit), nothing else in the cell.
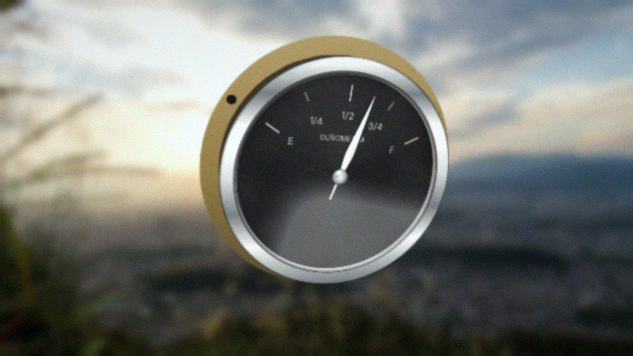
value=0.625
